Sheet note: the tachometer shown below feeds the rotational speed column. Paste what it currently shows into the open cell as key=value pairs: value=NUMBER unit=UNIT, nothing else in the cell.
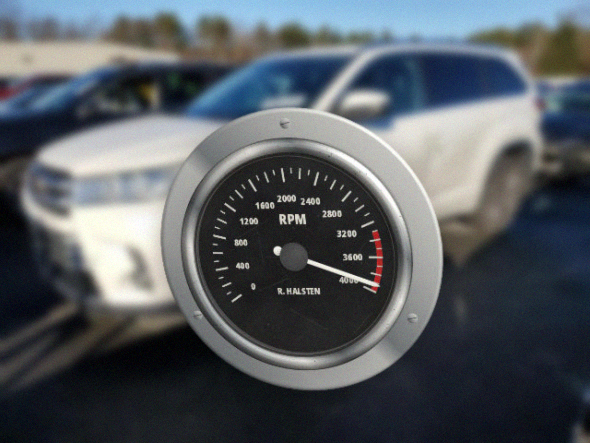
value=3900 unit=rpm
